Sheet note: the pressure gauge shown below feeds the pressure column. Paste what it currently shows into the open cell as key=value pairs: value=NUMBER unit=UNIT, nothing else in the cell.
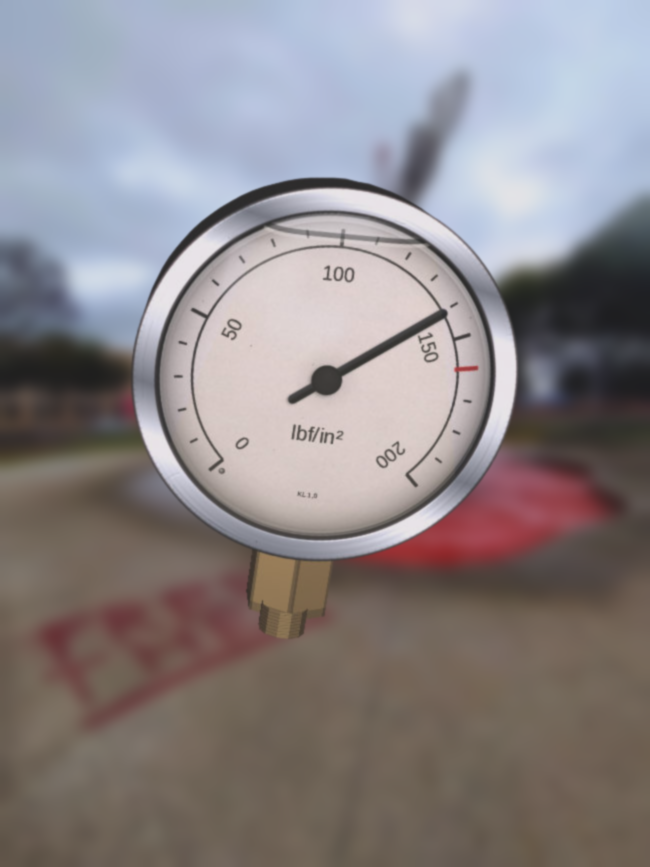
value=140 unit=psi
